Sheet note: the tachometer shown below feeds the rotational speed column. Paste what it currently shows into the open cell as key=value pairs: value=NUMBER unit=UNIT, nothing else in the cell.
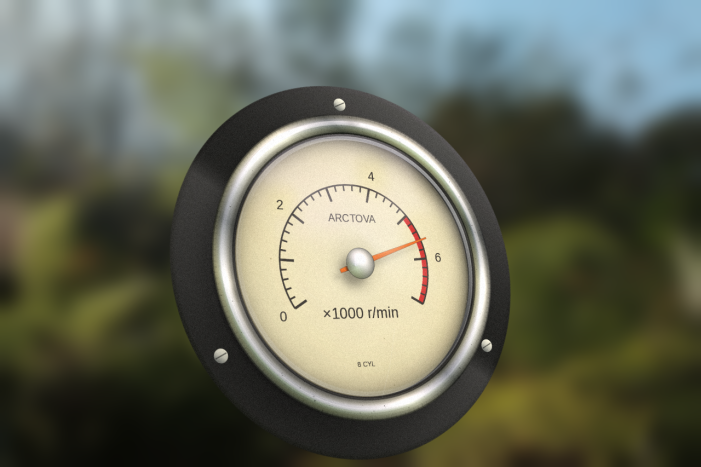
value=5600 unit=rpm
